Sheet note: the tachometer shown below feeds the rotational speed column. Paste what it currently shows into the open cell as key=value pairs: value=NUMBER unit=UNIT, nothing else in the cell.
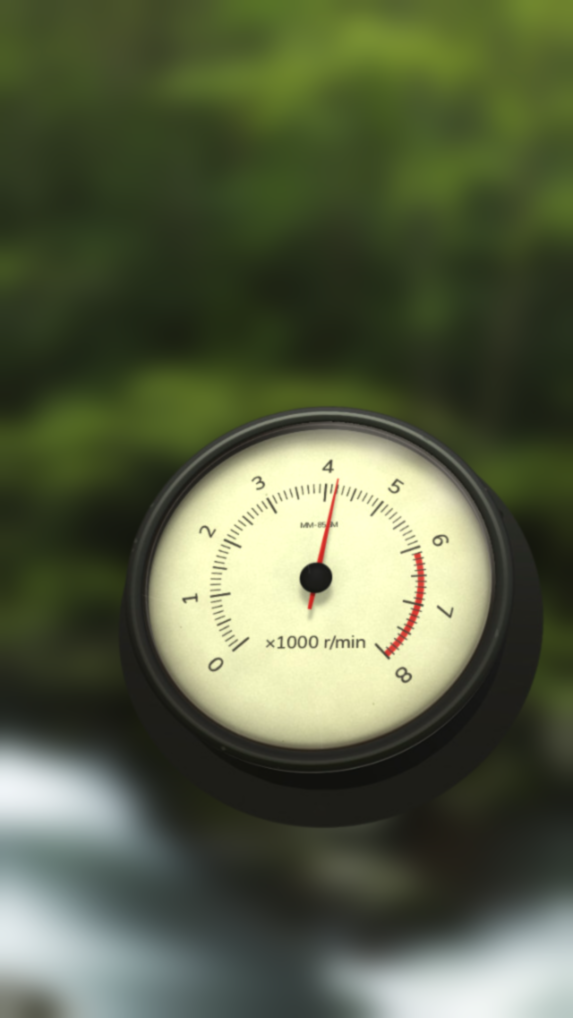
value=4200 unit=rpm
